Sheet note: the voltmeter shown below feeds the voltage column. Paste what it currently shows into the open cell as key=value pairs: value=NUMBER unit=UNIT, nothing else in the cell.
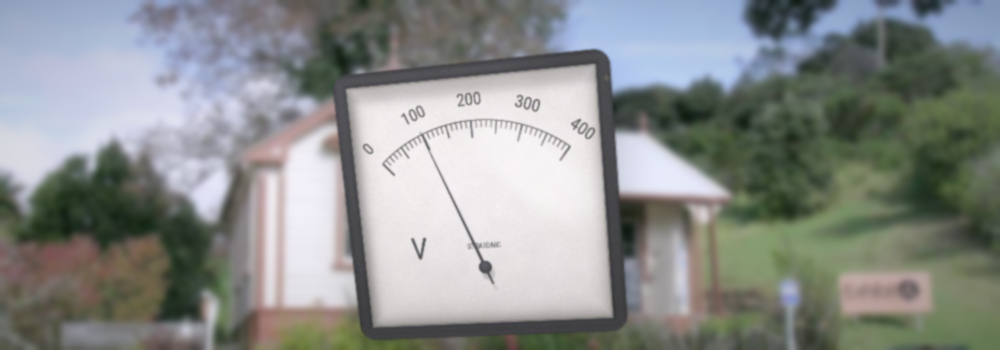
value=100 unit=V
